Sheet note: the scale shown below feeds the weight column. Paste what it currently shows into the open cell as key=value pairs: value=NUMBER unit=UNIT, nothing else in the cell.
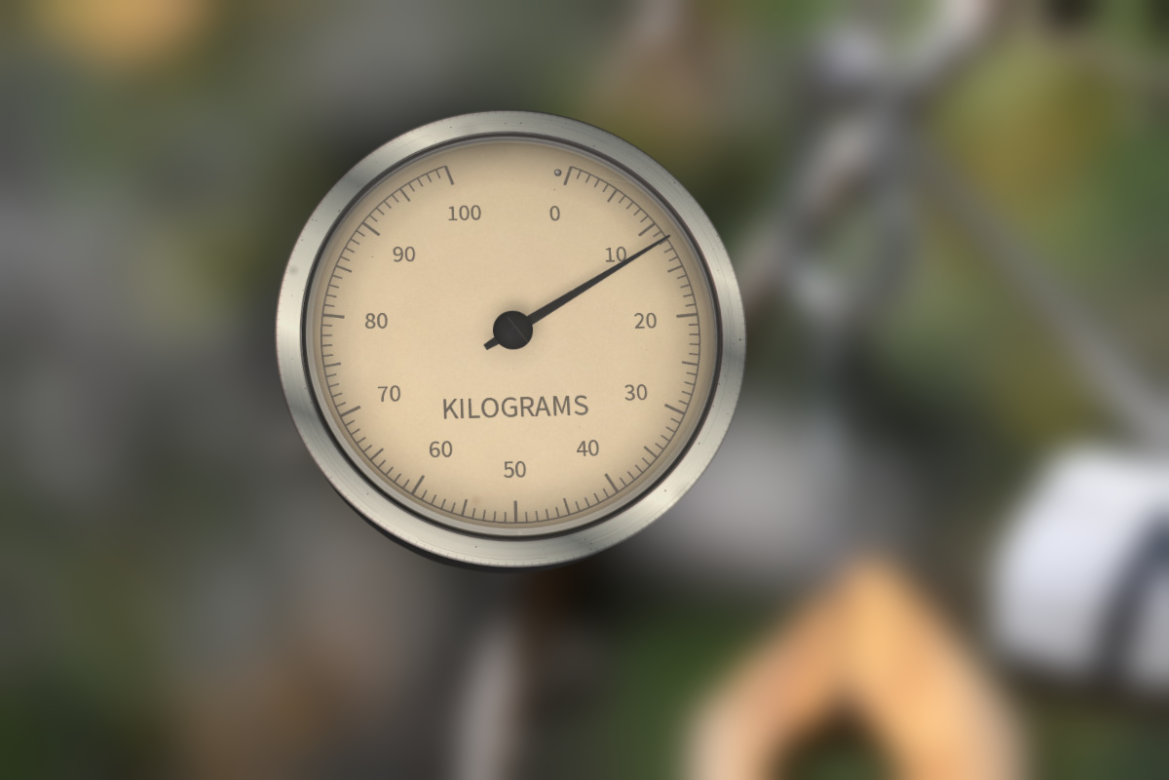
value=12 unit=kg
